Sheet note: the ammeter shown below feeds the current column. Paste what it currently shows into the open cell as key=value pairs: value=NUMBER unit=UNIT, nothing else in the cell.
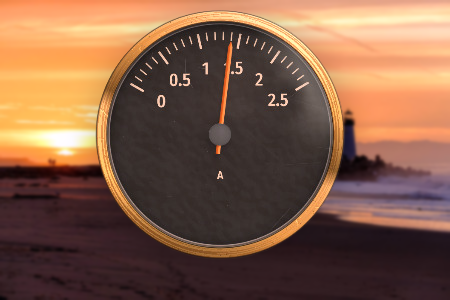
value=1.4 unit=A
